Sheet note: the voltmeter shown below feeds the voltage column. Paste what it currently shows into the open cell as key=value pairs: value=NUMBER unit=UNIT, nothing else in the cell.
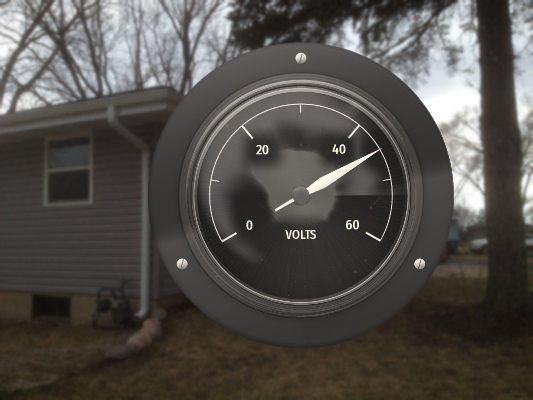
value=45 unit=V
